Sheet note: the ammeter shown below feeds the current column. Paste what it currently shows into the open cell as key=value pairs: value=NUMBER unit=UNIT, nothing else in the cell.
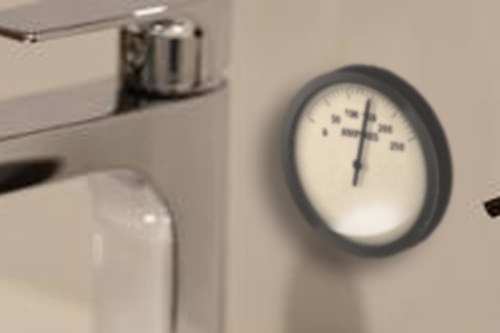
value=150 unit=A
